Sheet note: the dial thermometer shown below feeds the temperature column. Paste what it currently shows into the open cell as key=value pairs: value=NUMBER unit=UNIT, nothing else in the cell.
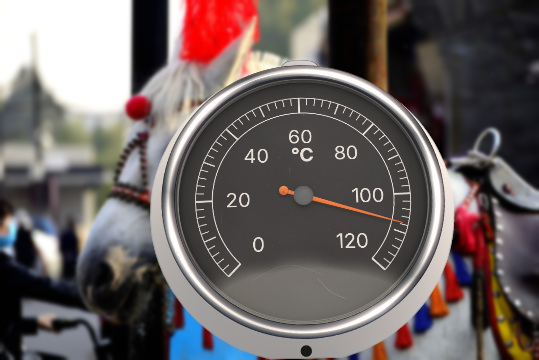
value=108 unit=°C
